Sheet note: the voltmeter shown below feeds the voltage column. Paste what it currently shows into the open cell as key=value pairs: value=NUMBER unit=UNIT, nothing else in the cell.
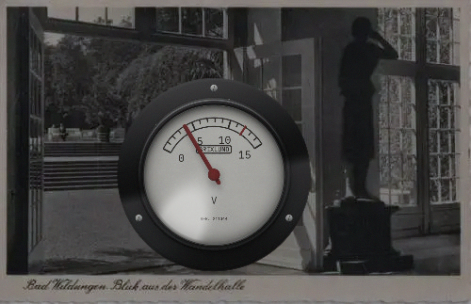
value=4 unit=V
